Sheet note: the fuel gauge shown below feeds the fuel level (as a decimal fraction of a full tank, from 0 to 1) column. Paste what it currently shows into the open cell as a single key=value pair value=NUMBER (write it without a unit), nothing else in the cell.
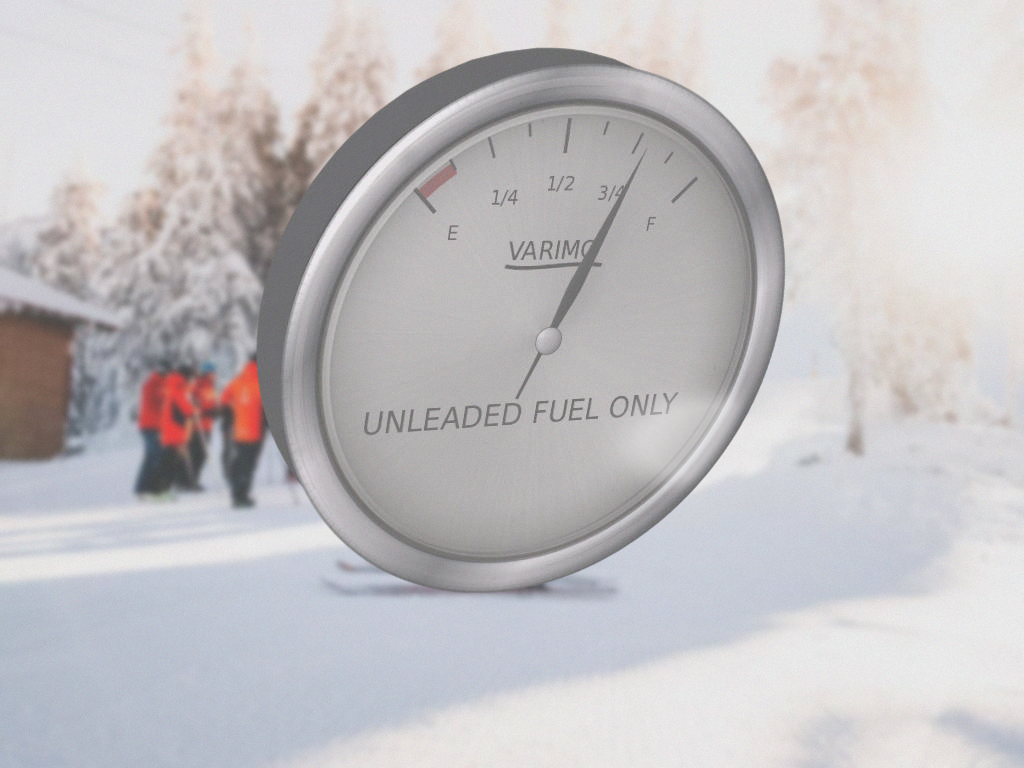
value=0.75
